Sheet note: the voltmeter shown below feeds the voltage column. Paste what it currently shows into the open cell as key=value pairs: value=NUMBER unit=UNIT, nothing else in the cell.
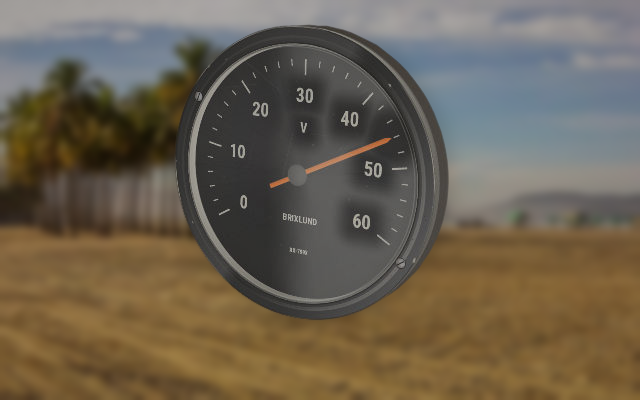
value=46 unit=V
